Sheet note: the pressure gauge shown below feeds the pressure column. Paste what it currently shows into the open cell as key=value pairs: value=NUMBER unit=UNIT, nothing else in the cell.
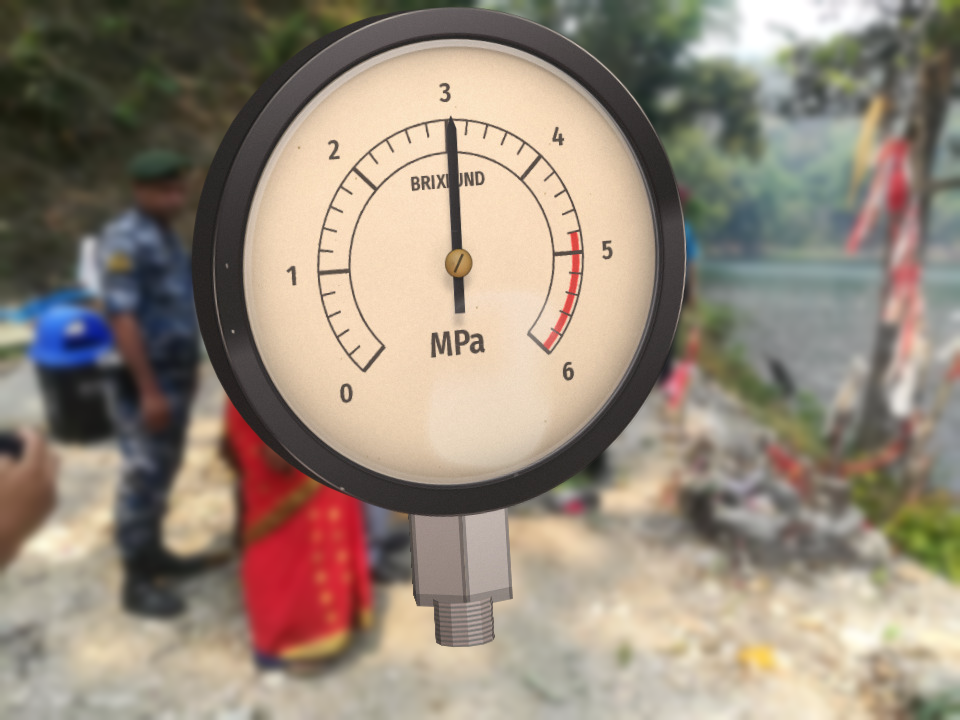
value=3 unit=MPa
